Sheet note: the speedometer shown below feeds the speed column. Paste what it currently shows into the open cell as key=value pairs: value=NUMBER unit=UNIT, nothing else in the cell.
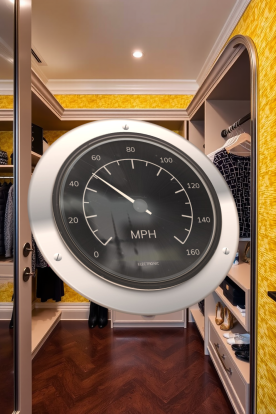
value=50 unit=mph
